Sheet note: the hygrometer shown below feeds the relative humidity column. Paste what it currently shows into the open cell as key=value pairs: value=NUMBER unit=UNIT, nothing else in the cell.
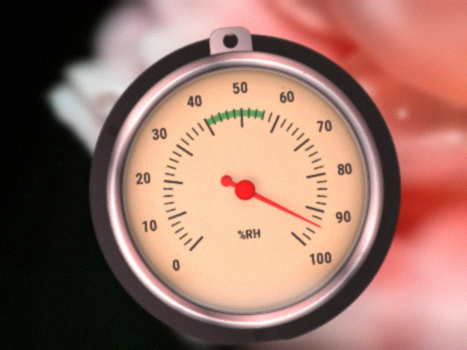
value=94 unit=%
